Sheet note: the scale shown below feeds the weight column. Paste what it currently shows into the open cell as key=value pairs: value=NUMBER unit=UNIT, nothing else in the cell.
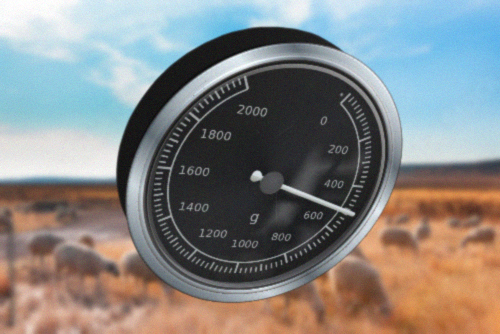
value=500 unit=g
